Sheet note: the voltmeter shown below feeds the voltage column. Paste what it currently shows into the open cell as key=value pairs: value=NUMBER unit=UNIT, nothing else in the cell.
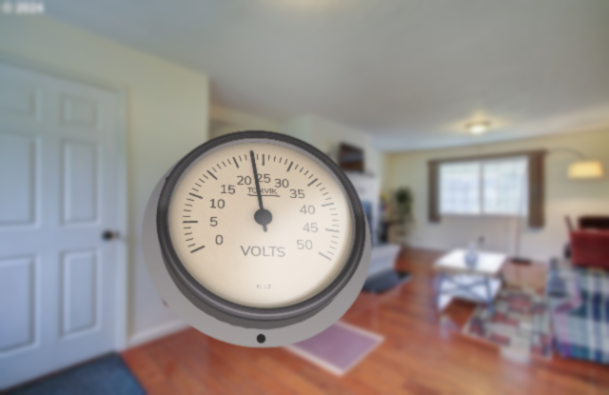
value=23 unit=V
